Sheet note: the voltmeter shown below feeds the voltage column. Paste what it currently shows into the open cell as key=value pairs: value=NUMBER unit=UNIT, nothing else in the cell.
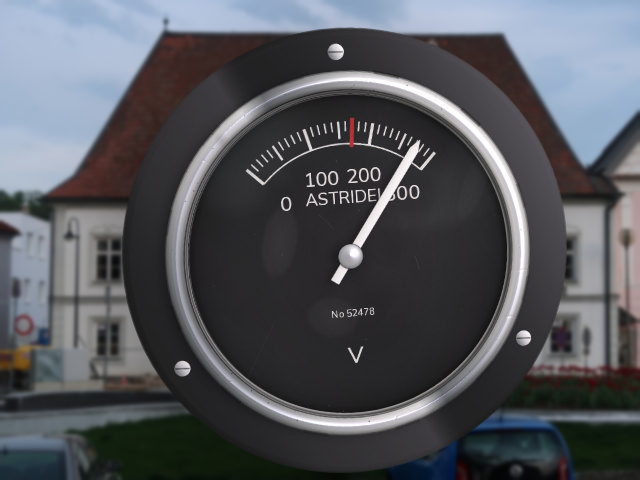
value=270 unit=V
